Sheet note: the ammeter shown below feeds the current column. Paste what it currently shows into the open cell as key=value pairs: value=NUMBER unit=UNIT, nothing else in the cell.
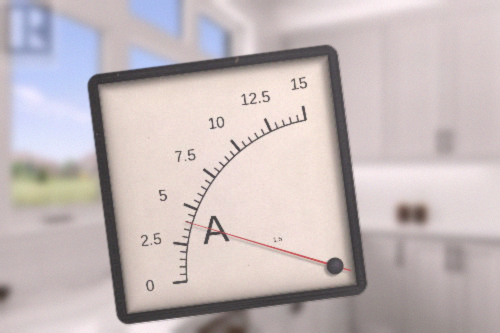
value=4 unit=A
